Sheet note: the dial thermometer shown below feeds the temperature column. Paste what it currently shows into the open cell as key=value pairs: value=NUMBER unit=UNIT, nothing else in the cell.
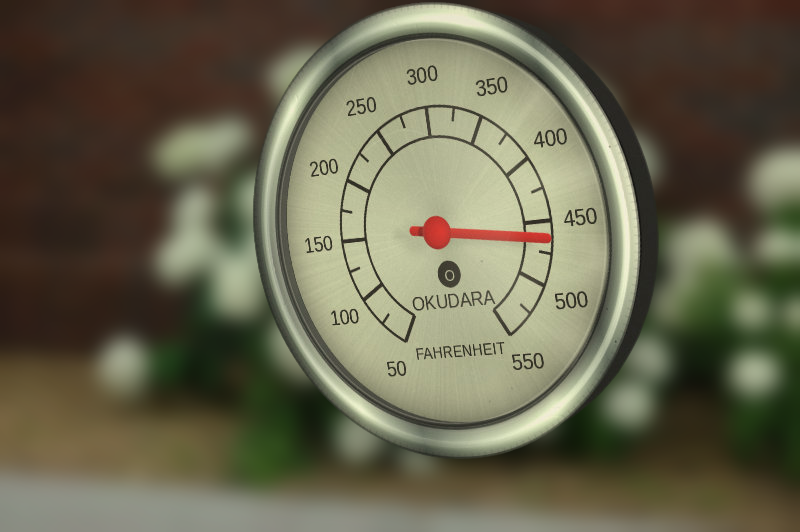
value=462.5 unit=°F
